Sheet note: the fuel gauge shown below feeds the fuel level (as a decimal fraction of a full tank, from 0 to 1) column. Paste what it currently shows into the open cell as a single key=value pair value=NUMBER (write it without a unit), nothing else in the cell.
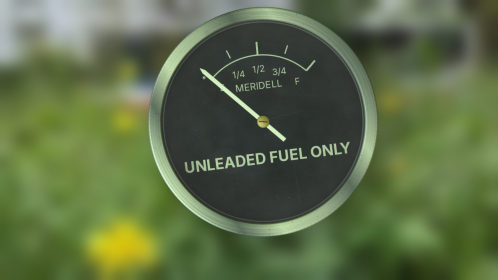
value=0
